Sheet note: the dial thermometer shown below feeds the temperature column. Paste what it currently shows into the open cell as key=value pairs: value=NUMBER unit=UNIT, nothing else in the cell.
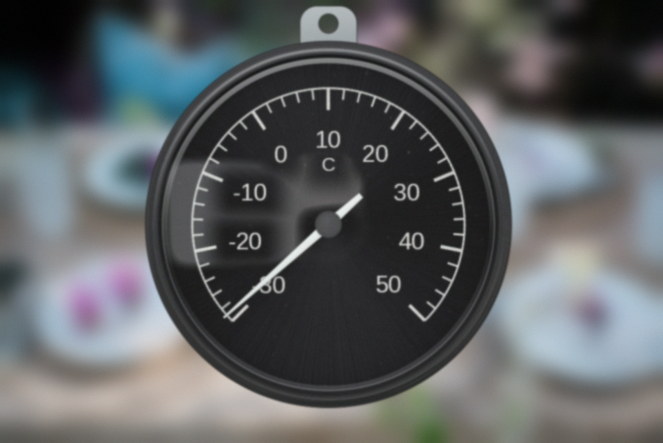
value=-29 unit=°C
